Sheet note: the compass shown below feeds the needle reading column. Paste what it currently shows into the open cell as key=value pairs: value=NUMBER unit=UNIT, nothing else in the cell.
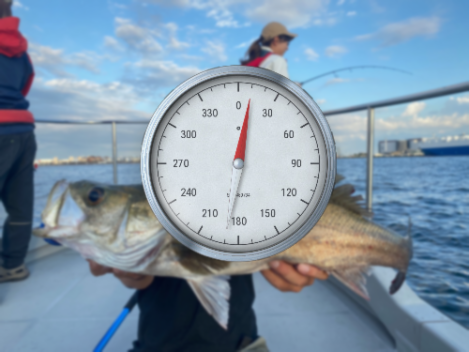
value=10 unit=°
